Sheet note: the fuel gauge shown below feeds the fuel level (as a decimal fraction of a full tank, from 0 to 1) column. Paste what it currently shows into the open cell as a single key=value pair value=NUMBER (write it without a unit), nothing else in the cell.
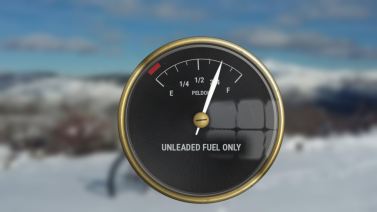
value=0.75
